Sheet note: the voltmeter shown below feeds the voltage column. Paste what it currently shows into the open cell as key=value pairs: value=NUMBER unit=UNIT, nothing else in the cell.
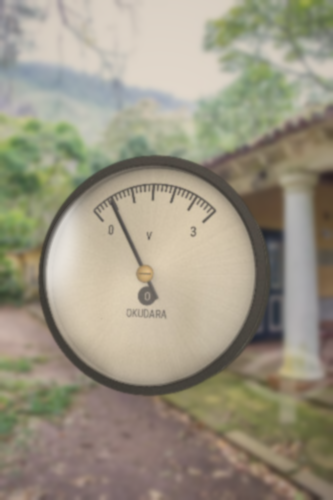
value=0.5 unit=V
